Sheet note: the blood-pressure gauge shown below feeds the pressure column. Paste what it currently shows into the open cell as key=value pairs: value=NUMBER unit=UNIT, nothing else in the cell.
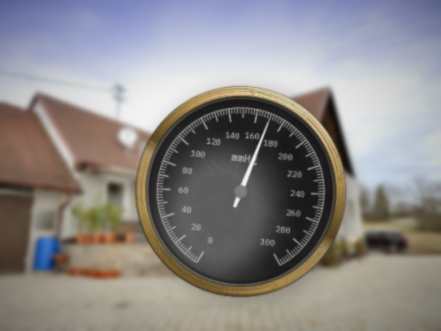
value=170 unit=mmHg
